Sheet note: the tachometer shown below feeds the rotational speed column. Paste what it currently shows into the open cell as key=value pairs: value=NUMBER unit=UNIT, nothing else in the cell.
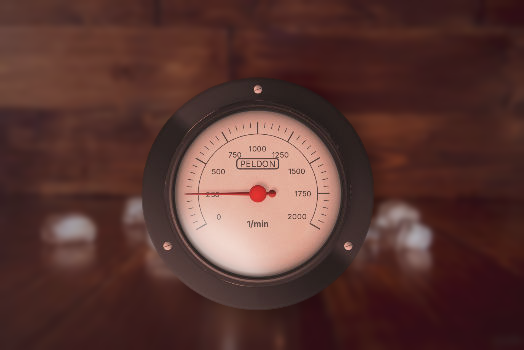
value=250 unit=rpm
